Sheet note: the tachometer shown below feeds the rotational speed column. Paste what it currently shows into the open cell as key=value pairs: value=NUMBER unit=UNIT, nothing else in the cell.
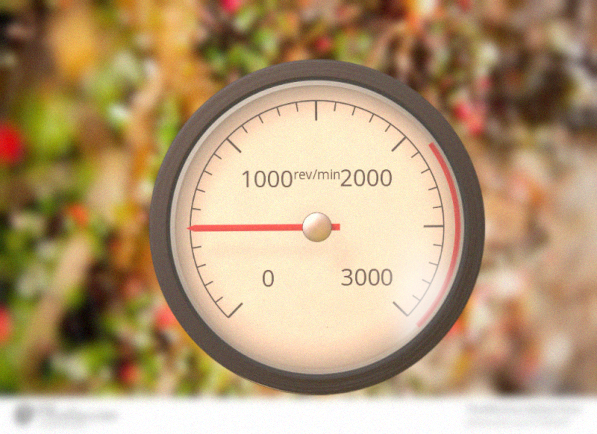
value=500 unit=rpm
